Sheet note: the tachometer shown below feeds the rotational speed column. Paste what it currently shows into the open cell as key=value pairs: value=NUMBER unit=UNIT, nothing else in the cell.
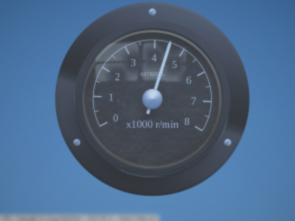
value=4500 unit=rpm
